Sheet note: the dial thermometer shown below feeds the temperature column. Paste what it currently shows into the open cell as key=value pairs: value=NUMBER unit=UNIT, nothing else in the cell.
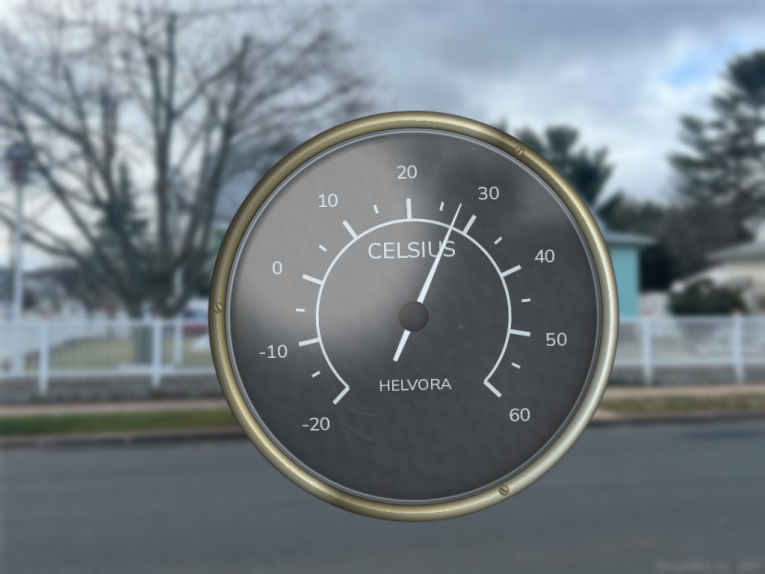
value=27.5 unit=°C
